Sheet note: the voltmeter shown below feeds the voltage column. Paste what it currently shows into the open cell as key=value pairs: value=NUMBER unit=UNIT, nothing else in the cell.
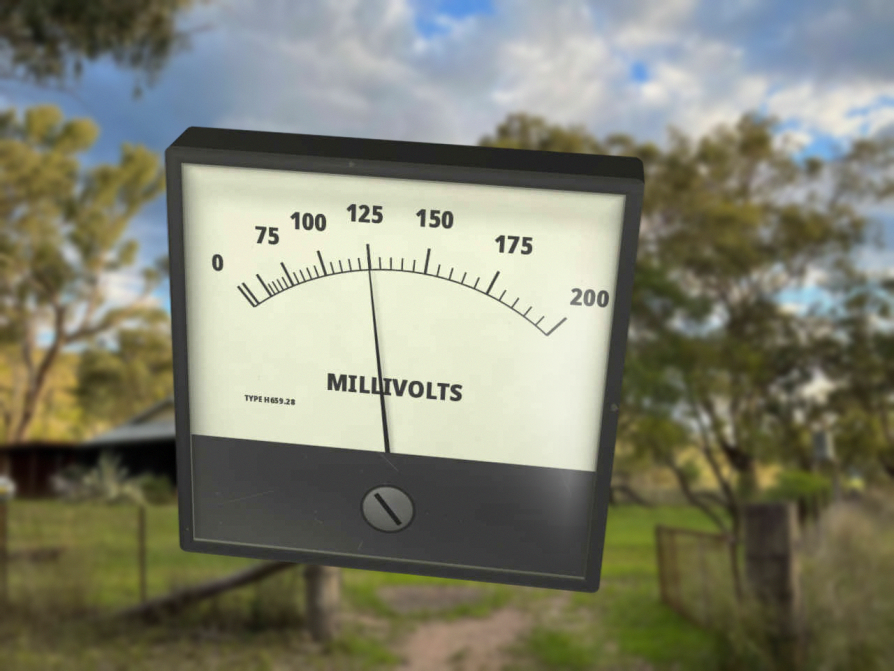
value=125 unit=mV
